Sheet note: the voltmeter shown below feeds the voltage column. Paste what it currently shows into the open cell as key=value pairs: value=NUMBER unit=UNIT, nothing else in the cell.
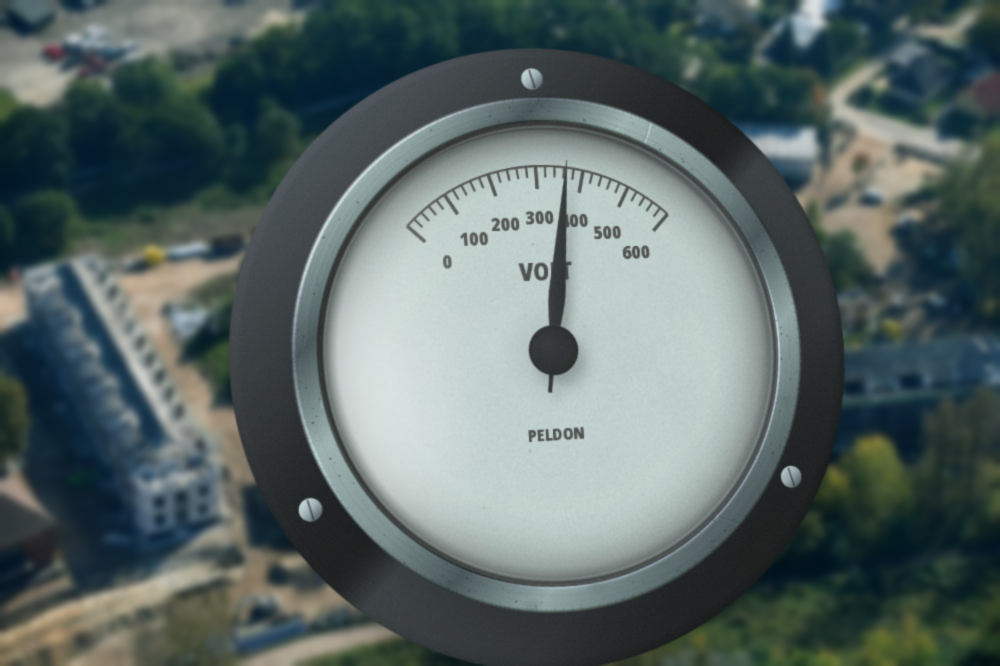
value=360 unit=V
